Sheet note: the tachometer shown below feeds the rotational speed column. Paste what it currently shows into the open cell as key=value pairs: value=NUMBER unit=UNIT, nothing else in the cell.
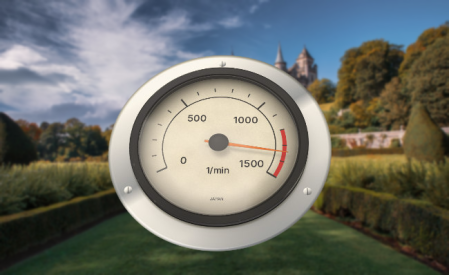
value=1350 unit=rpm
